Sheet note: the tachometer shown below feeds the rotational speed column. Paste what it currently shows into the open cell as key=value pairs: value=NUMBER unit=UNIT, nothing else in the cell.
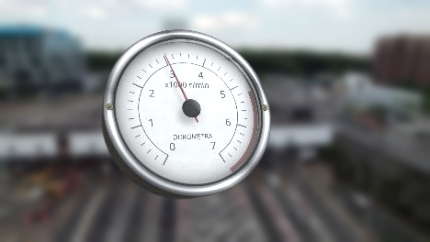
value=3000 unit=rpm
